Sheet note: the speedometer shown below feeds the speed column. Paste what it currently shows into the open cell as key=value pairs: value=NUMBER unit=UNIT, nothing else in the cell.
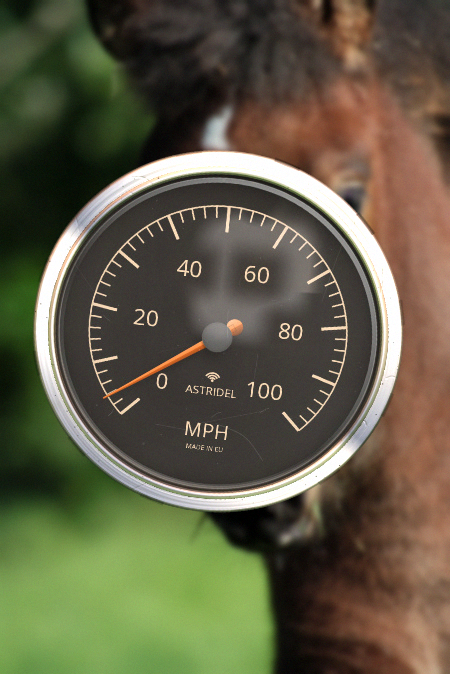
value=4 unit=mph
